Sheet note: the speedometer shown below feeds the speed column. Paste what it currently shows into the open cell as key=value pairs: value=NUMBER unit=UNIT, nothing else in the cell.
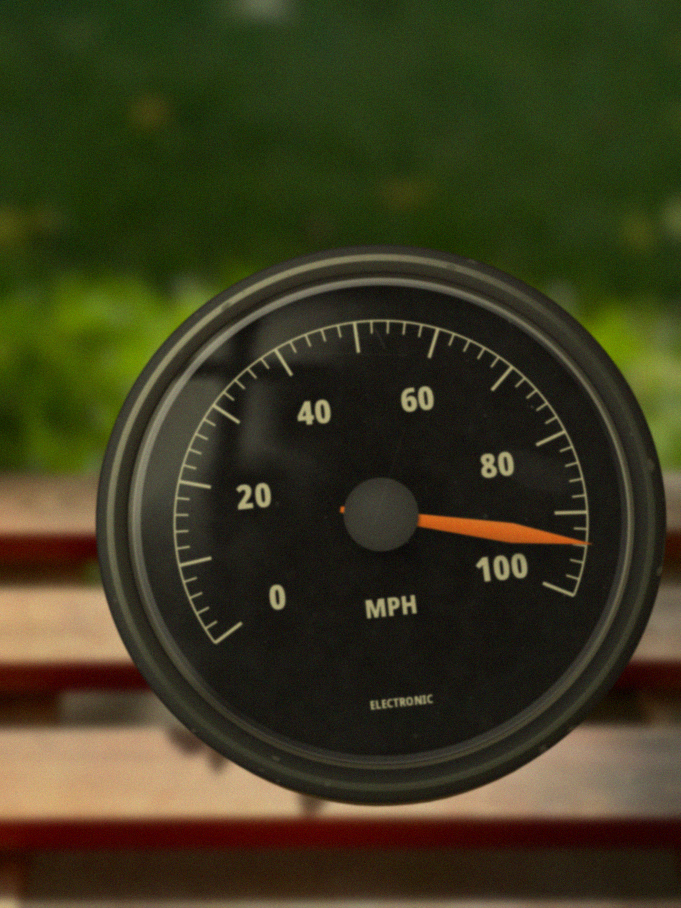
value=94 unit=mph
